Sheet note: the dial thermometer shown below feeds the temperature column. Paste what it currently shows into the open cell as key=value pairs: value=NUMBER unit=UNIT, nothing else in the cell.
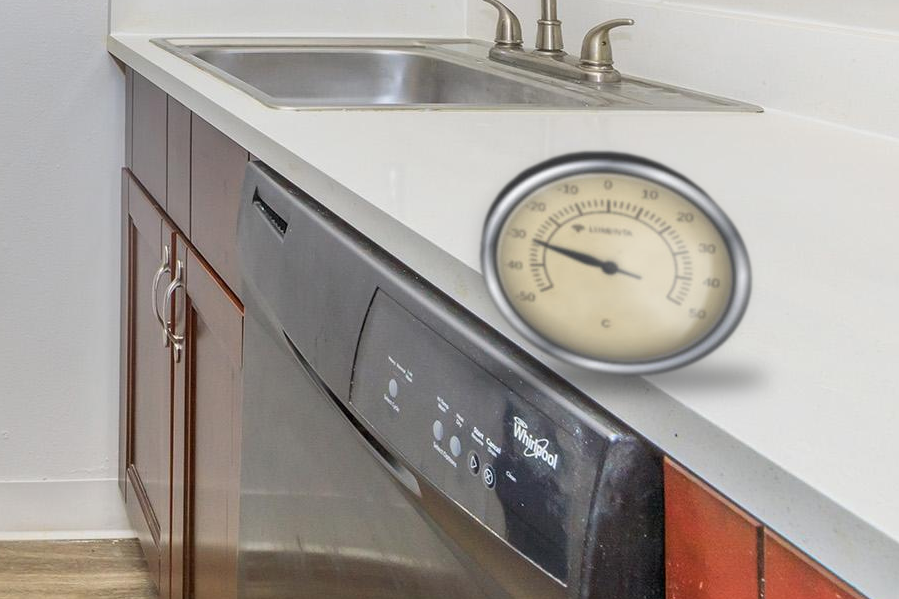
value=-30 unit=°C
